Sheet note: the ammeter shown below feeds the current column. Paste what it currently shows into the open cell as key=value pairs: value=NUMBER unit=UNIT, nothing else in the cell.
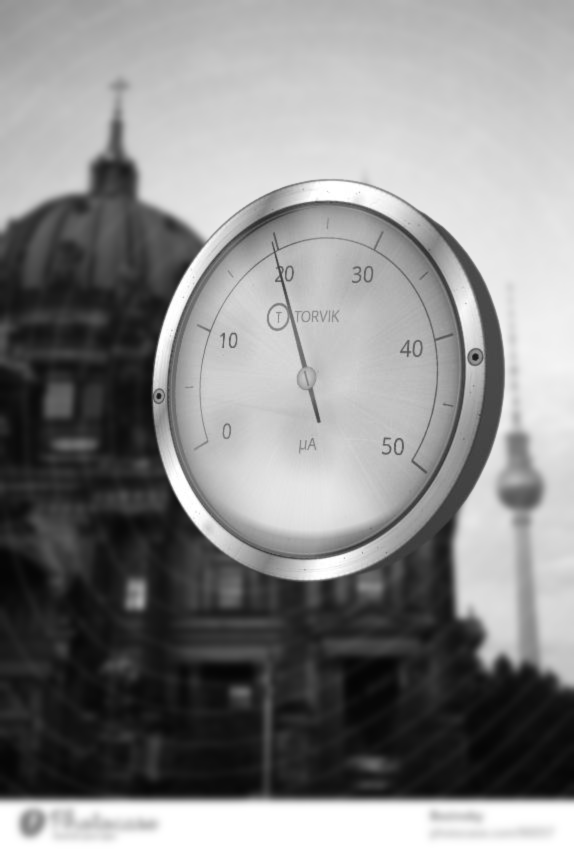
value=20 unit=µA
